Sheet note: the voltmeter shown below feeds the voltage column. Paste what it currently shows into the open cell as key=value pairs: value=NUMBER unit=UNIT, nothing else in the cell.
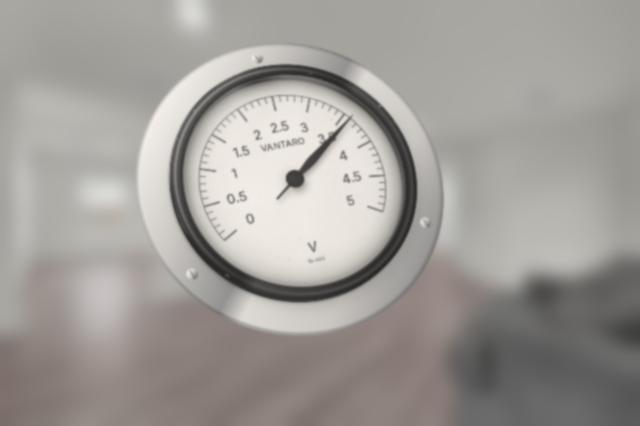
value=3.6 unit=V
